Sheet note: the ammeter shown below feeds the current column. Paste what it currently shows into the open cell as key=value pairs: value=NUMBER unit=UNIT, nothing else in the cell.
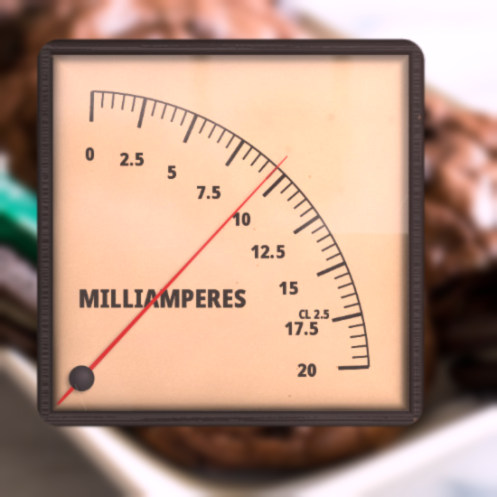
value=9.5 unit=mA
